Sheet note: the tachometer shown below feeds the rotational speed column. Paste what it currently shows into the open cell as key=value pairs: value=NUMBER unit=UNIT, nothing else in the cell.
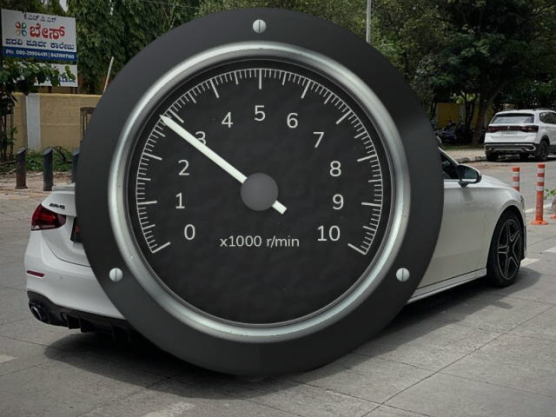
value=2800 unit=rpm
